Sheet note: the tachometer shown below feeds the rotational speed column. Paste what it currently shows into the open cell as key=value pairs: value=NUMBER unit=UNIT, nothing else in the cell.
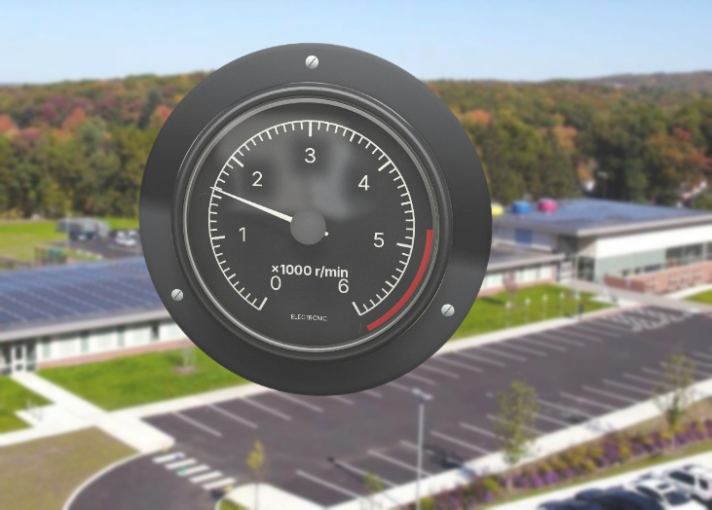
value=1600 unit=rpm
